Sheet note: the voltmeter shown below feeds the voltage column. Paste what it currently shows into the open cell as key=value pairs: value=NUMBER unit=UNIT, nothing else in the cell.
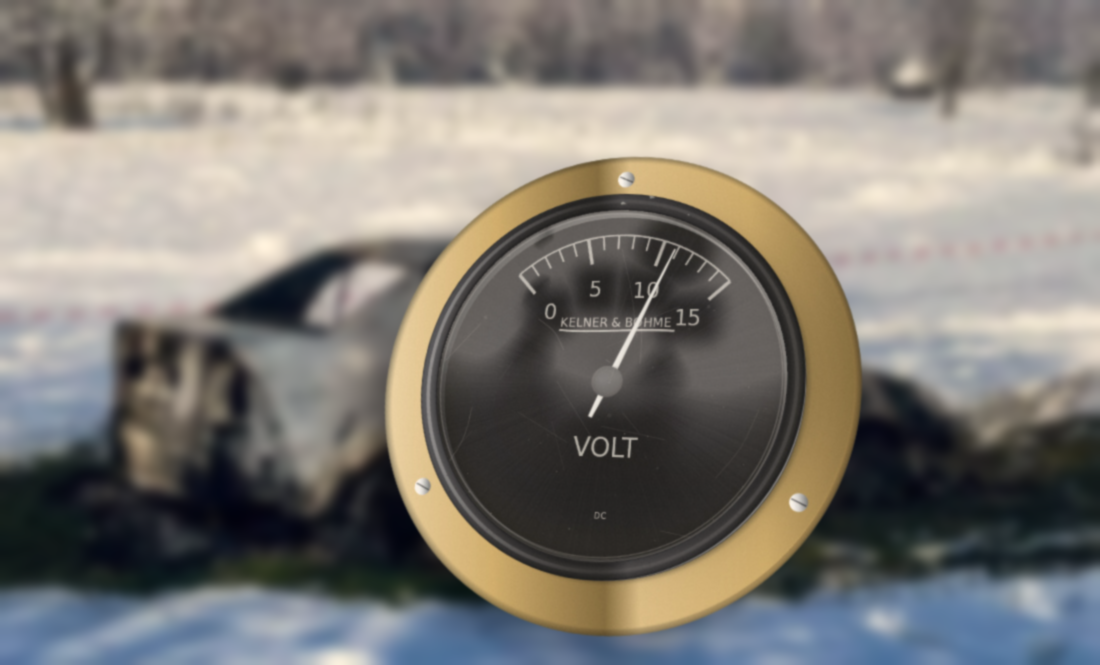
value=11 unit=V
